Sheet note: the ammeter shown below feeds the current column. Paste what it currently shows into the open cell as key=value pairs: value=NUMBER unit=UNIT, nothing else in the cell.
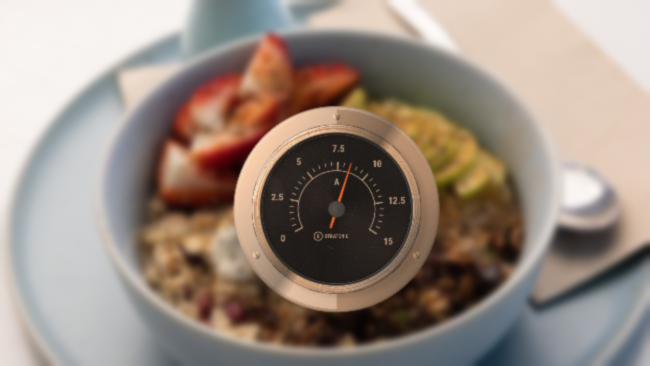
value=8.5 unit=A
